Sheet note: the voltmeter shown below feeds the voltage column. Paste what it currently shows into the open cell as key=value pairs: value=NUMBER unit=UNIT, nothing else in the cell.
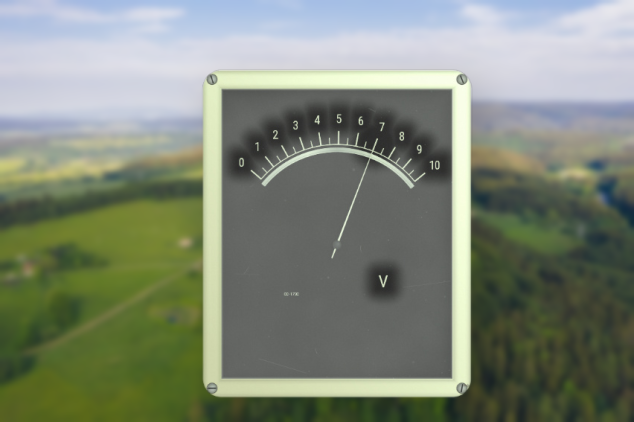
value=7 unit=V
